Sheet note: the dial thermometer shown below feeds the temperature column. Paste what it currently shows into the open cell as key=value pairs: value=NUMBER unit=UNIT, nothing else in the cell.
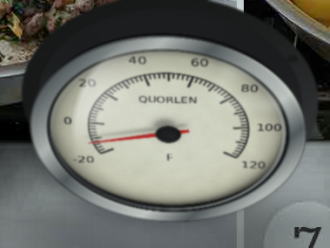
value=-10 unit=°F
